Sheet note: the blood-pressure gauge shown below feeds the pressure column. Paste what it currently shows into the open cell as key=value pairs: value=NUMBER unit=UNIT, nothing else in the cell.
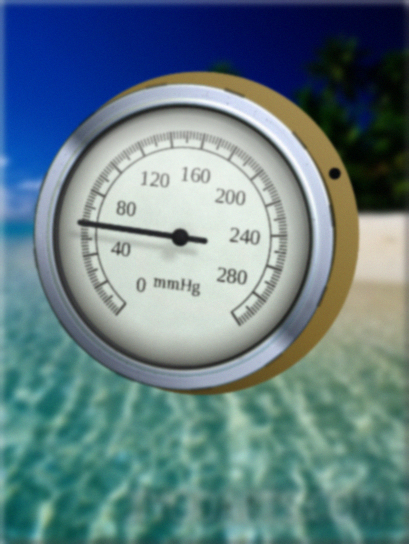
value=60 unit=mmHg
